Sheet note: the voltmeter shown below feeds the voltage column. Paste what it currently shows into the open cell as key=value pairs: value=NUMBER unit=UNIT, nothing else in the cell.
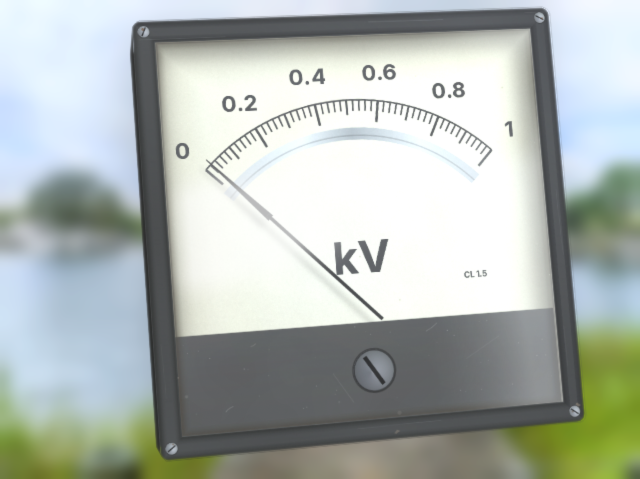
value=0.02 unit=kV
